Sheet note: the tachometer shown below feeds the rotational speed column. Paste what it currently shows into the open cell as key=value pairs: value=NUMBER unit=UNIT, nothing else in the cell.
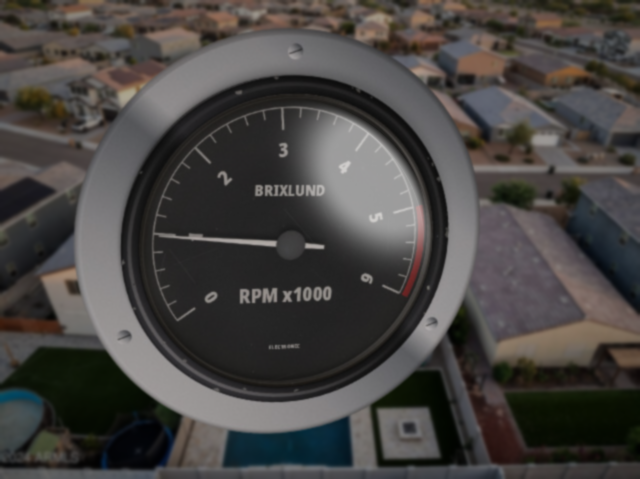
value=1000 unit=rpm
